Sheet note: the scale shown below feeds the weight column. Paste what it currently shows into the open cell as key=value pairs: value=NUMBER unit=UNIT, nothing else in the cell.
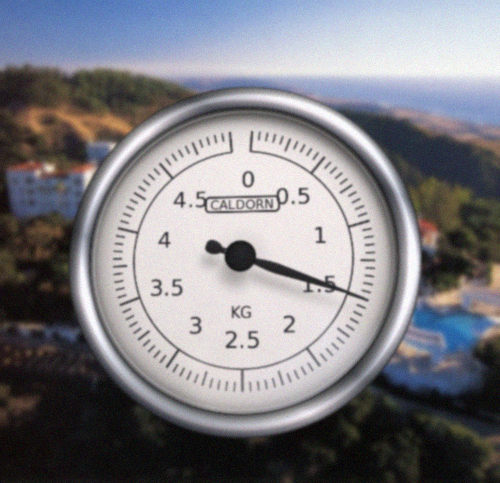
value=1.5 unit=kg
